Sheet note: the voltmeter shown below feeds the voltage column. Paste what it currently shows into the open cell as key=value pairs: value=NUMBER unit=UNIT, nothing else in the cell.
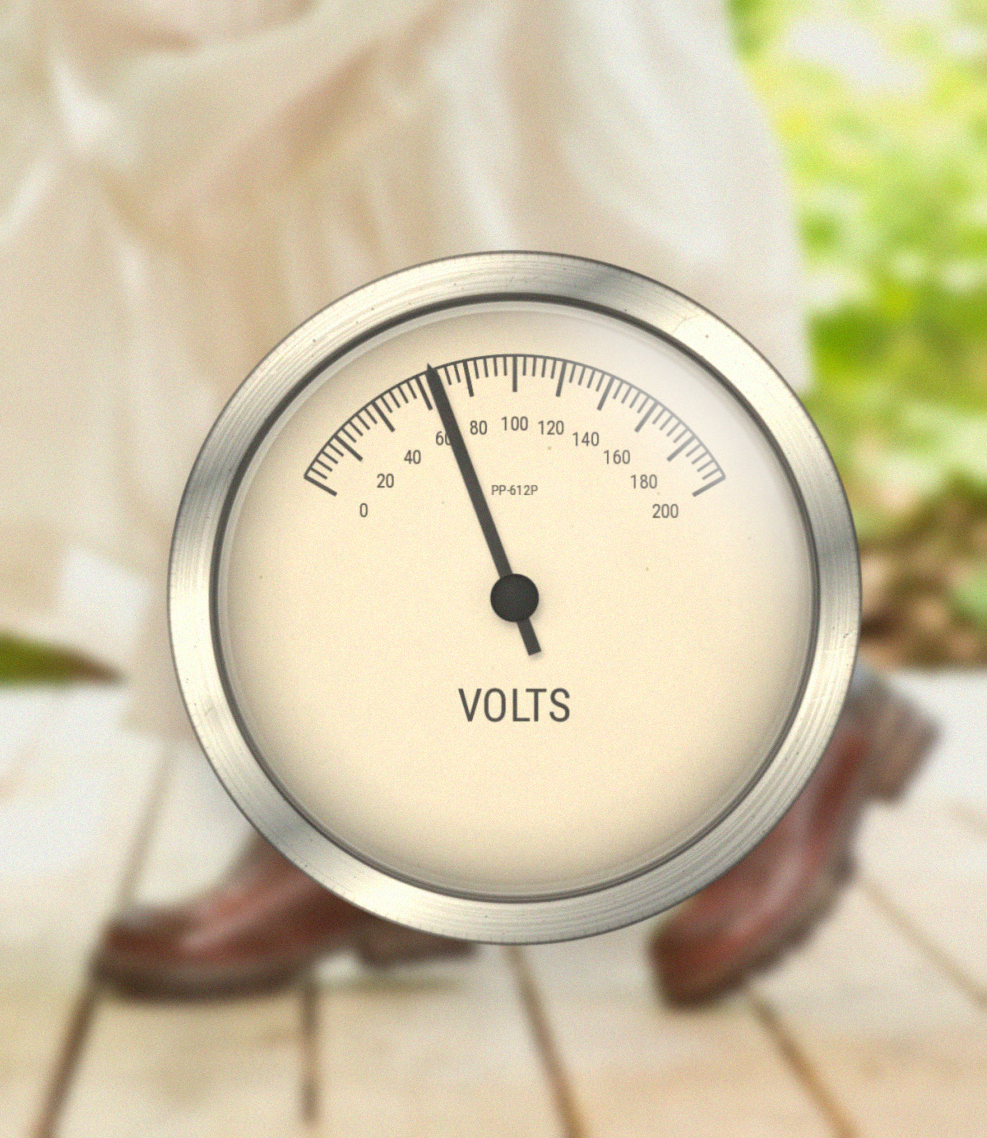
value=66 unit=V
